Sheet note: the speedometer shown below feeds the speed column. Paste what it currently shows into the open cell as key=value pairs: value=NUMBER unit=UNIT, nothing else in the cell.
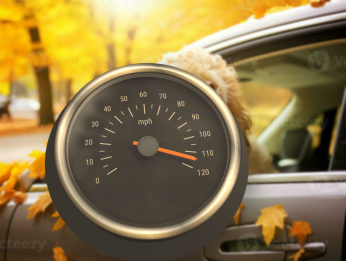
value=115 unit=mph
